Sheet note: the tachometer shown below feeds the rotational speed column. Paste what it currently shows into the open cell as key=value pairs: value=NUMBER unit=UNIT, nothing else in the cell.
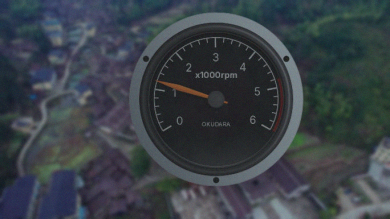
value=1200 unit=rpm
